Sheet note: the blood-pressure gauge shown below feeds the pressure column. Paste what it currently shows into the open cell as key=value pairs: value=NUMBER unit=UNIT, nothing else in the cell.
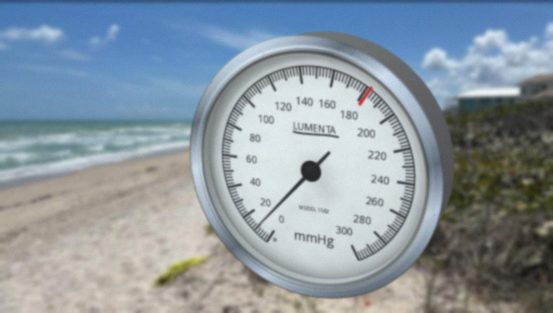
value=10 unit=mmHg
